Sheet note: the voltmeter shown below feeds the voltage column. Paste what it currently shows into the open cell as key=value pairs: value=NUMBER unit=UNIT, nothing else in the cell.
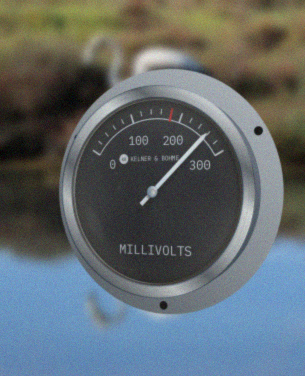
value=260 unit=mV
